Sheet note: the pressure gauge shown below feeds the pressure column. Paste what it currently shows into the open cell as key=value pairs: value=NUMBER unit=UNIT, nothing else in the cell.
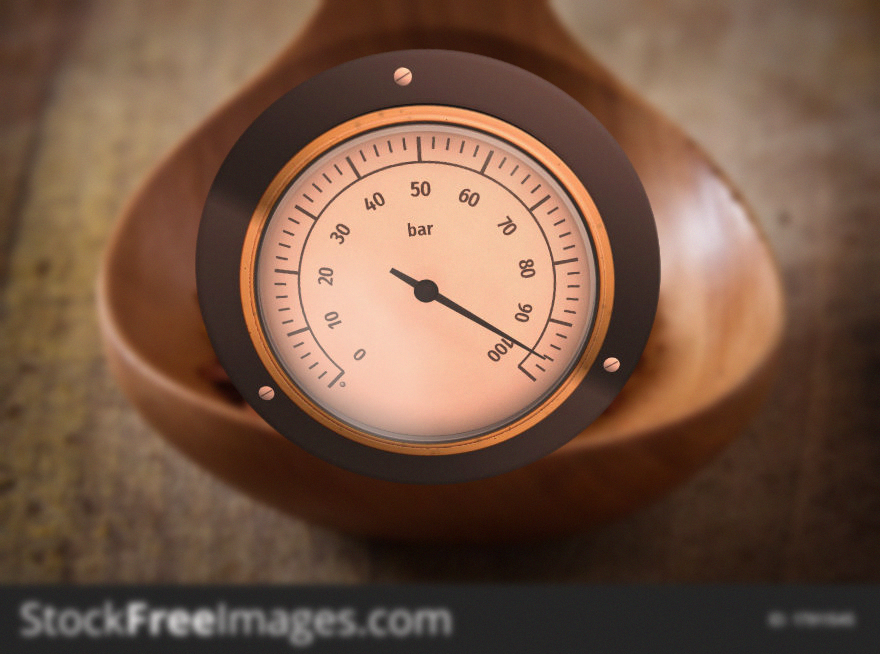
value=96 unit=bar
